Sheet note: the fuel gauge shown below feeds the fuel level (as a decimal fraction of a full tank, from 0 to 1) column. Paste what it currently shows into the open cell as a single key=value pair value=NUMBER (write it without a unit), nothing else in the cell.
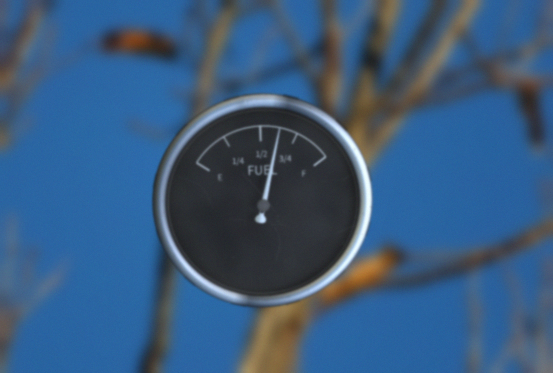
value=0.625
